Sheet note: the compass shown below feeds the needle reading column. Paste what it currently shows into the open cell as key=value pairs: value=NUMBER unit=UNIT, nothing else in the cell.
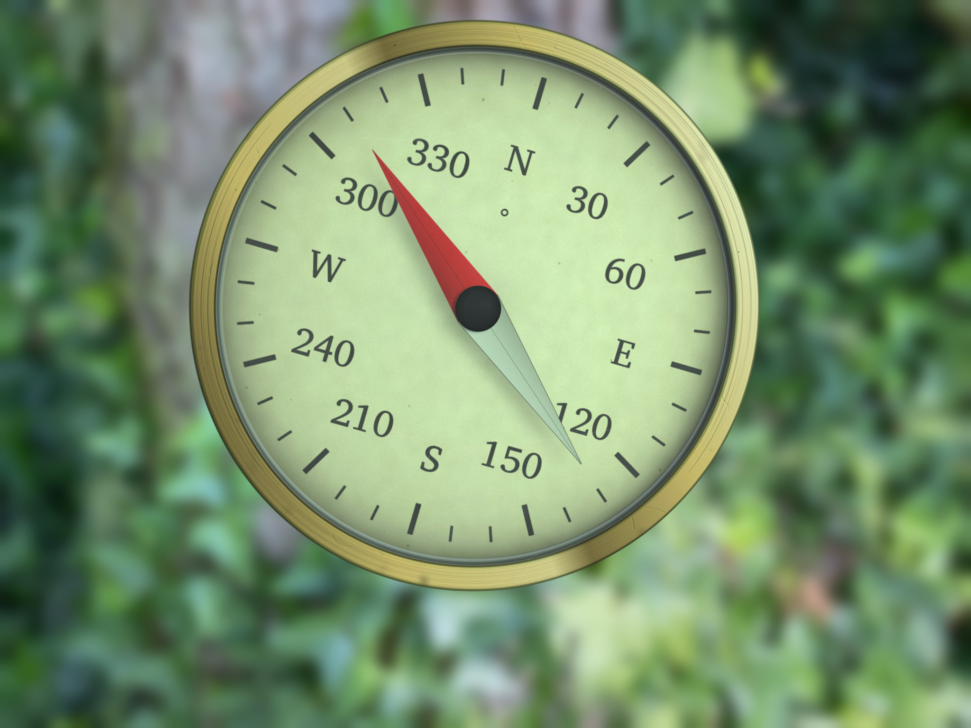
value=310 unit=°
